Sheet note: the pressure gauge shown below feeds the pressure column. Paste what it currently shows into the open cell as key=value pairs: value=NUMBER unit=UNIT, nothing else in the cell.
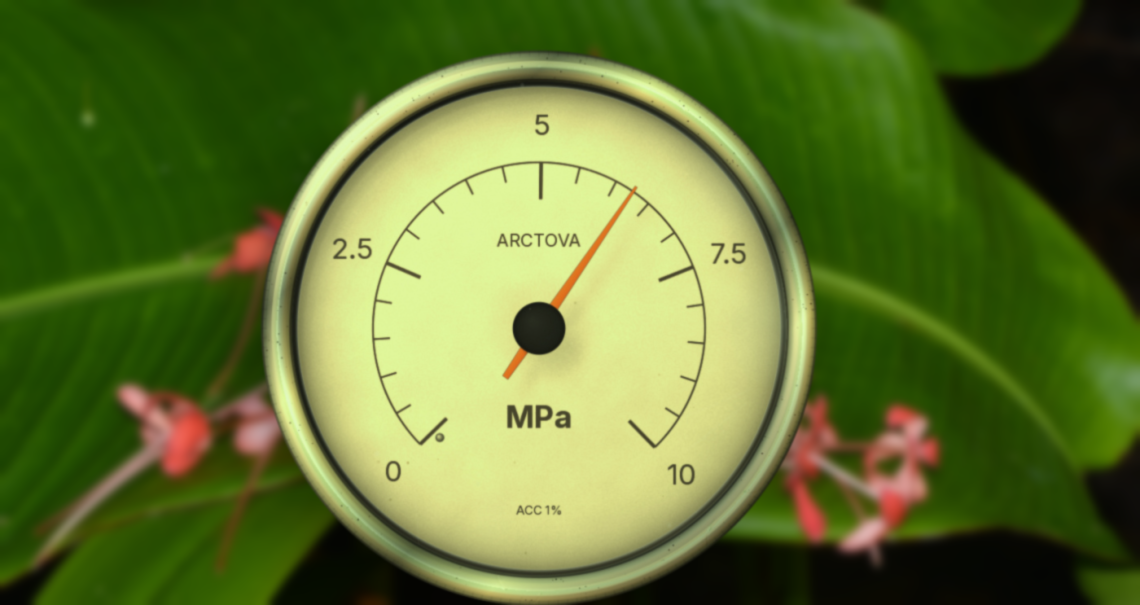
value=6.25 unit=MPa
